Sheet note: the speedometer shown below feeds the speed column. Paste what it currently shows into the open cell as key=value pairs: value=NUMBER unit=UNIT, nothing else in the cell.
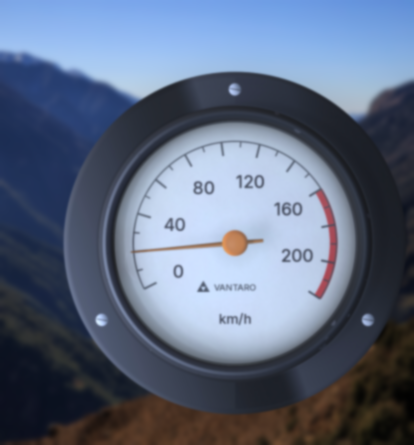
value=20 unit=km/h
